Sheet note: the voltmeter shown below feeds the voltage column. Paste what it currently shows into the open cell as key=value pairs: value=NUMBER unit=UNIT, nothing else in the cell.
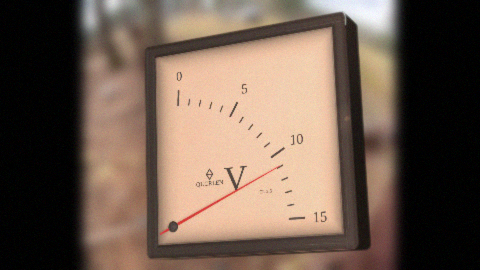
value=11 unit=V
